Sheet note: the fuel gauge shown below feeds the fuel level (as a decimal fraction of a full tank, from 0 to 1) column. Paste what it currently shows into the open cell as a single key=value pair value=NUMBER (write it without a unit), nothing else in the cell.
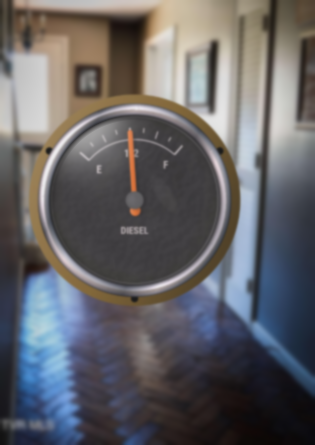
value=0.5
